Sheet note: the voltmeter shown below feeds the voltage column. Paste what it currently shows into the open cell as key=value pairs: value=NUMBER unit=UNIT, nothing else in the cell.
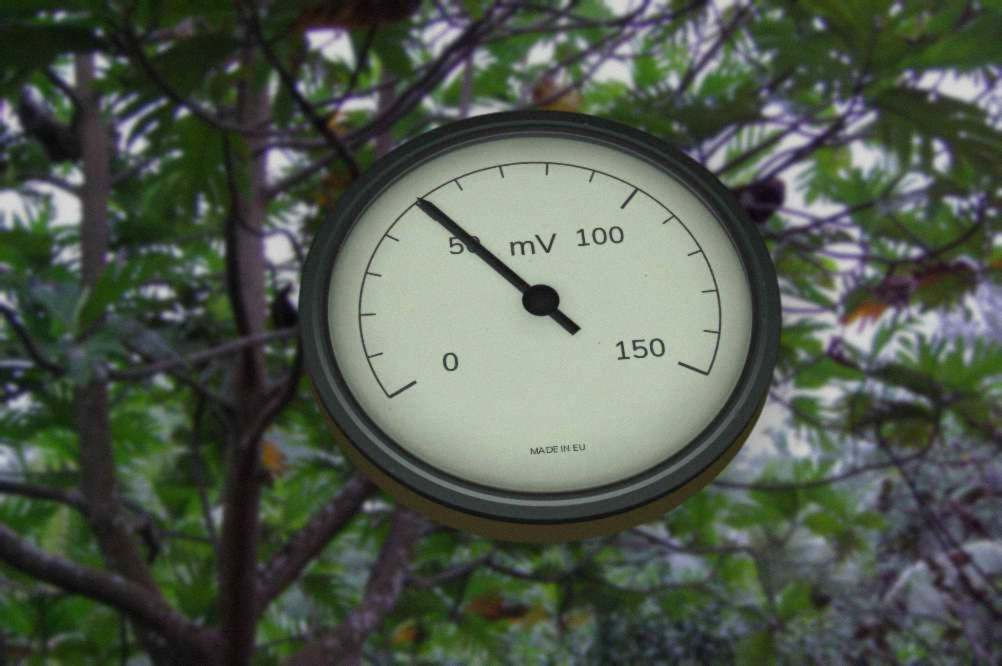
value=50 unit=mV
